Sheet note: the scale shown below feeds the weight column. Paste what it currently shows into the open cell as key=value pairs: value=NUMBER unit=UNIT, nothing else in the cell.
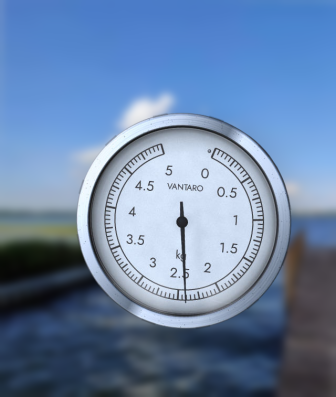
value=2.4 unit=kg
